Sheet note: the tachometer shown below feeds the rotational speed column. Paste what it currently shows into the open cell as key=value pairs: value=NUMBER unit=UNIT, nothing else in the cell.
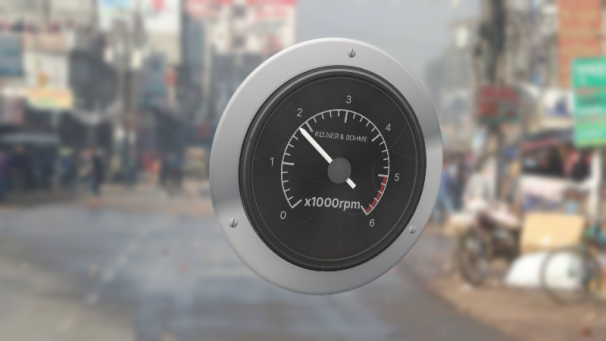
value=1800 unit=rpm
